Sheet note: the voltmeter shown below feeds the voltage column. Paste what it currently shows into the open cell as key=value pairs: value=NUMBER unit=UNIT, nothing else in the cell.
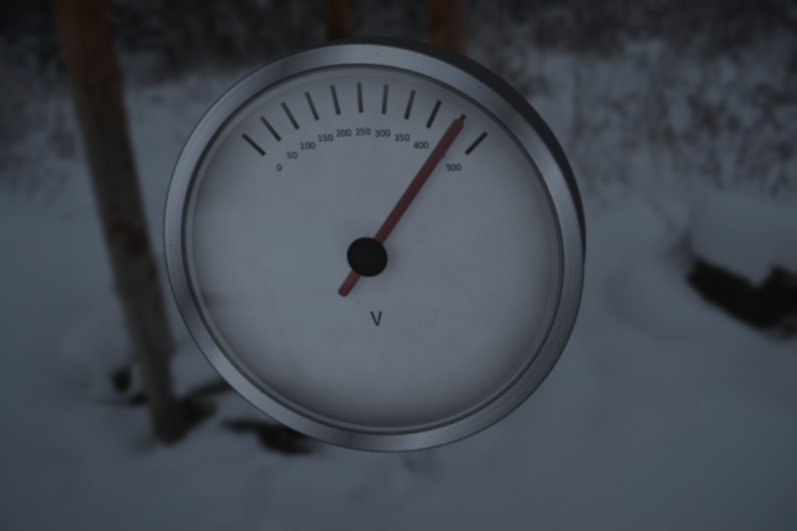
value=450 unit=V
